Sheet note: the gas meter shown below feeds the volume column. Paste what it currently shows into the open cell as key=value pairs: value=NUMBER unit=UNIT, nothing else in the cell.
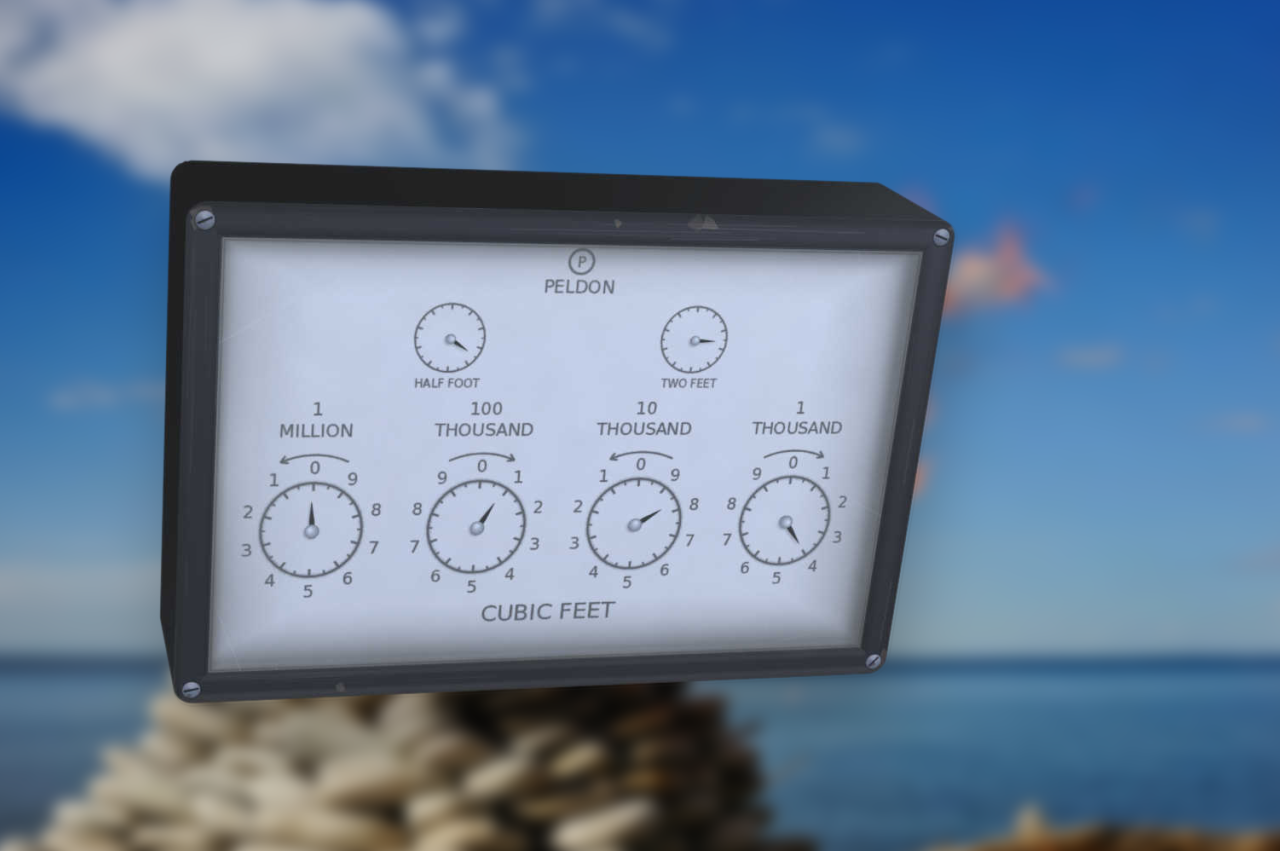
value=8400 unit=ft³
